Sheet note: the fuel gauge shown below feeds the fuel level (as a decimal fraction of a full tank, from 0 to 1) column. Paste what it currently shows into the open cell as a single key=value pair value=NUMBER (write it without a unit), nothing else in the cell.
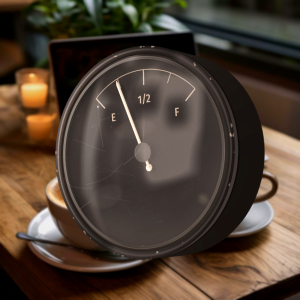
value=0.25
